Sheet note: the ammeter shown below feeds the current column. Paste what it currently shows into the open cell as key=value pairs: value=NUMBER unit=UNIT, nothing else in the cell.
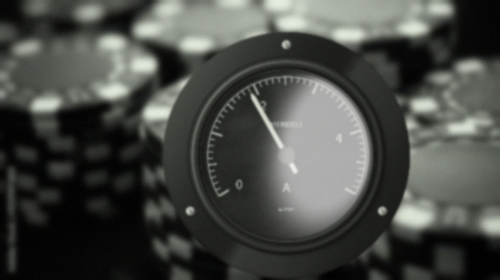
value=1.9 unit=A
